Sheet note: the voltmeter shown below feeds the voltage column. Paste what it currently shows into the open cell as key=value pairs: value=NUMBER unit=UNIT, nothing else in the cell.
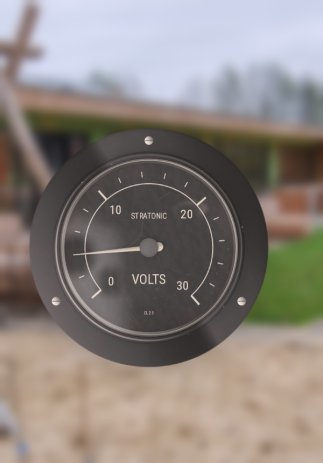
value=4 unit=V
